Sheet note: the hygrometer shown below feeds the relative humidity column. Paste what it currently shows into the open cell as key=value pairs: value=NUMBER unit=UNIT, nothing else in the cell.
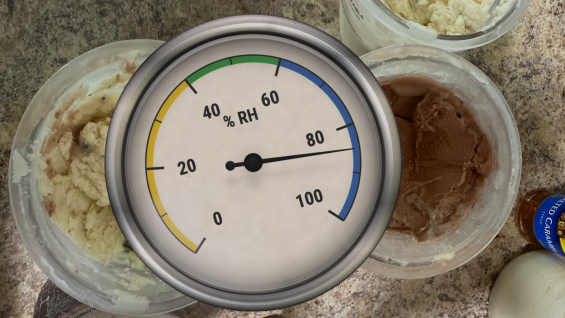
value=85 unit=%
